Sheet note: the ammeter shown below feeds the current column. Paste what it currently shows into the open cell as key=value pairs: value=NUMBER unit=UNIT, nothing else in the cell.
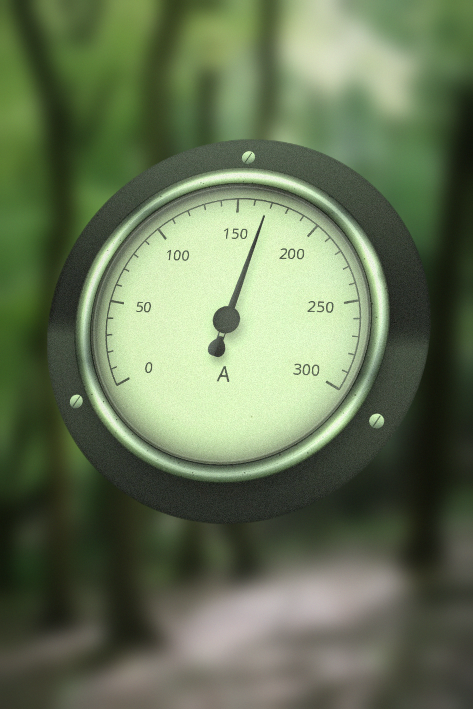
value=170 unit=A
